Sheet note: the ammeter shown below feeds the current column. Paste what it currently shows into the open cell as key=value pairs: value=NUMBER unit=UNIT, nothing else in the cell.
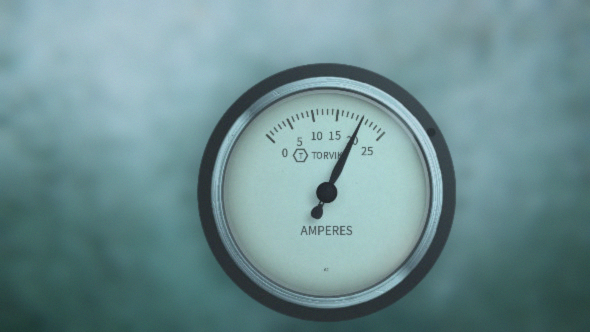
value=20 unit=A
